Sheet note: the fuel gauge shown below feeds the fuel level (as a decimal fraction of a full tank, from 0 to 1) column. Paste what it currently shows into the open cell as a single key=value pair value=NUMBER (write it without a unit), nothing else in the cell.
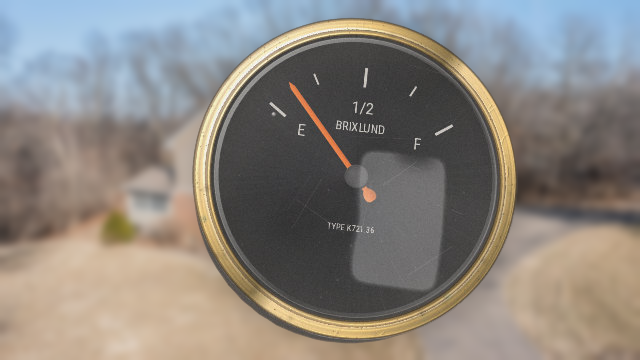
value=0.125
